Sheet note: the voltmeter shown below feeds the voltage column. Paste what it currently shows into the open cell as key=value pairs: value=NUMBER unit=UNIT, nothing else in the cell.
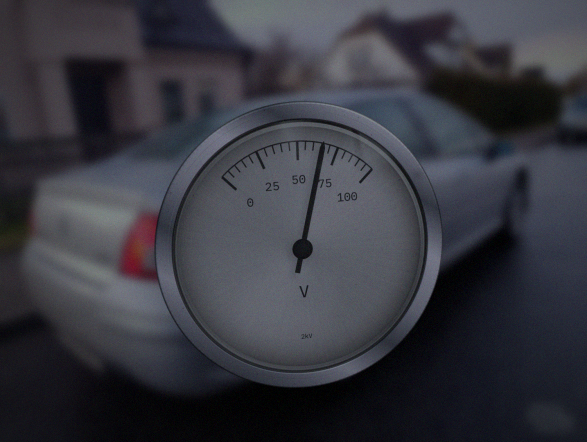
value=65 unit=V
